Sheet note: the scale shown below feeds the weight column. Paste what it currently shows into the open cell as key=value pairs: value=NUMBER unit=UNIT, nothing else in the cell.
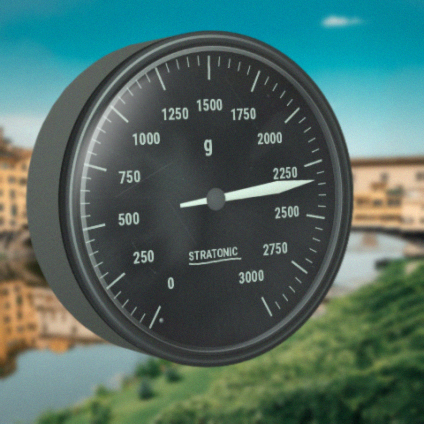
value=2325 unit=g
